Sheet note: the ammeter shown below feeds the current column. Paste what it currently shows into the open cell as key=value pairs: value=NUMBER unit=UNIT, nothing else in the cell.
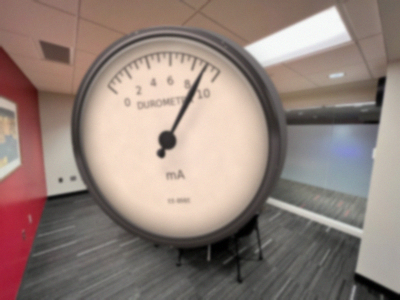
value=9 unit=mA
